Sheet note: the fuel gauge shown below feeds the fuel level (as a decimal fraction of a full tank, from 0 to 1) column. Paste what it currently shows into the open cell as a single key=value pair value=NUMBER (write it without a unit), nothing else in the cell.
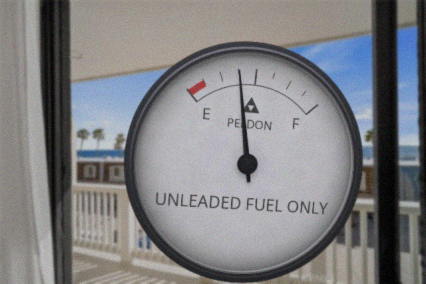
value=0.375
